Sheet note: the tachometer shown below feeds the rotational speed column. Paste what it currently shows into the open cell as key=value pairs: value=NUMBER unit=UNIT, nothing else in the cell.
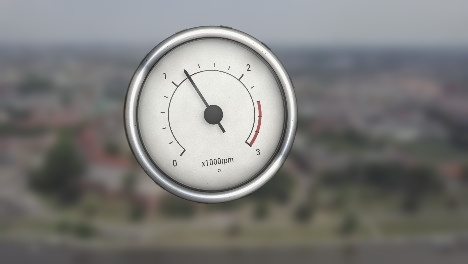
value=1200 unit=rpm
